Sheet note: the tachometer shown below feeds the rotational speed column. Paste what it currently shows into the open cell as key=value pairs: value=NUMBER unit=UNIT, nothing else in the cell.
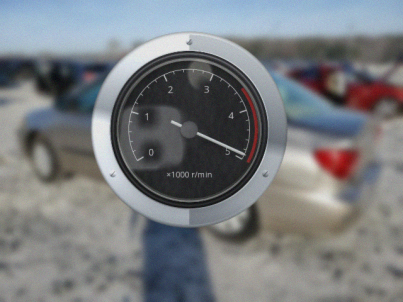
value=4900 unit=rpm
